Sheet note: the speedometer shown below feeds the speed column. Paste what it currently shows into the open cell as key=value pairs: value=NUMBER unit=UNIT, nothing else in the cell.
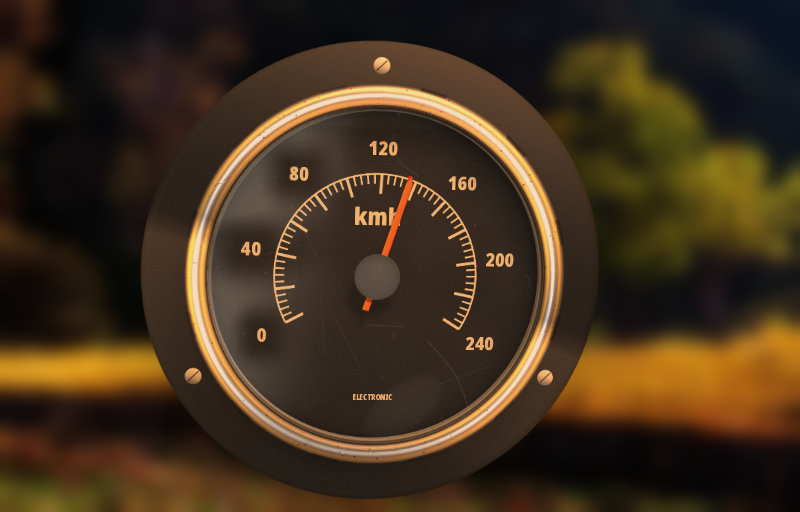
value=136 unit=km/h
